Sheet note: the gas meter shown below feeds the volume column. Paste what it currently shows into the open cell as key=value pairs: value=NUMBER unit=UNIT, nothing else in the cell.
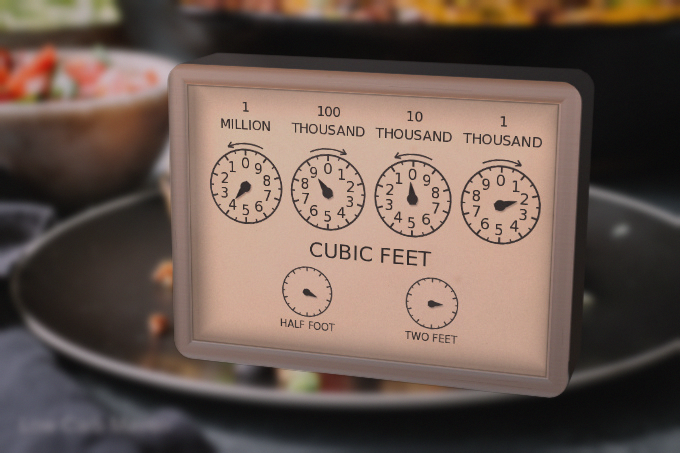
value=390200 unit=ft³
